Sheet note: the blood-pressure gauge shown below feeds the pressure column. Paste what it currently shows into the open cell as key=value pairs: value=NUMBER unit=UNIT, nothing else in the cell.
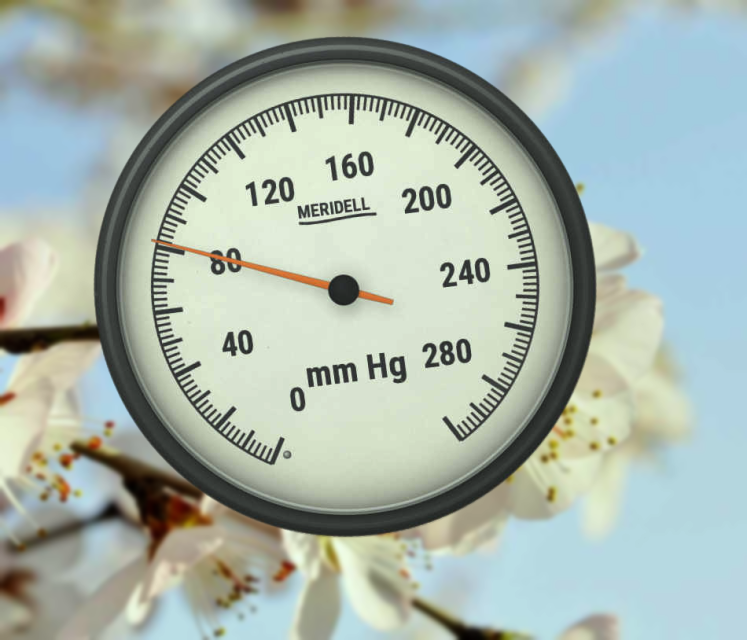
value=82 unit=mmHg
